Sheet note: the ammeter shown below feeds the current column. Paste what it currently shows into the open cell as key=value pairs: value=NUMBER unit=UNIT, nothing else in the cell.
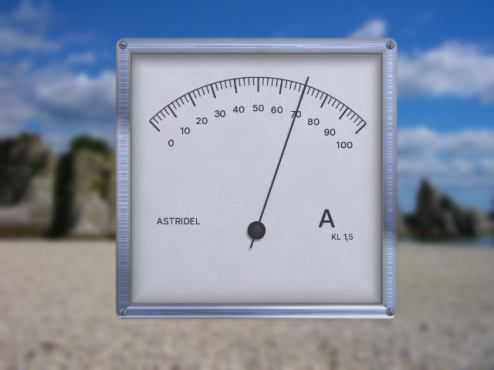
value=70 unit=A
